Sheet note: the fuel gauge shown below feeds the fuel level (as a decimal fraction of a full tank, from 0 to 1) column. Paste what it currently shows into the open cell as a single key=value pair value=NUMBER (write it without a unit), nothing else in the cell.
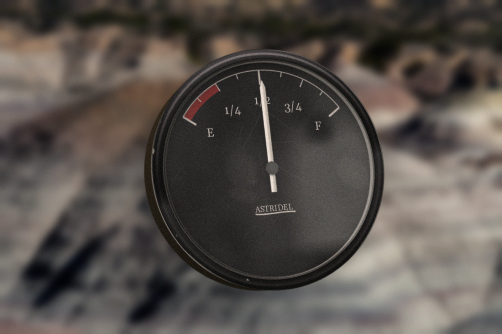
value=0.5
